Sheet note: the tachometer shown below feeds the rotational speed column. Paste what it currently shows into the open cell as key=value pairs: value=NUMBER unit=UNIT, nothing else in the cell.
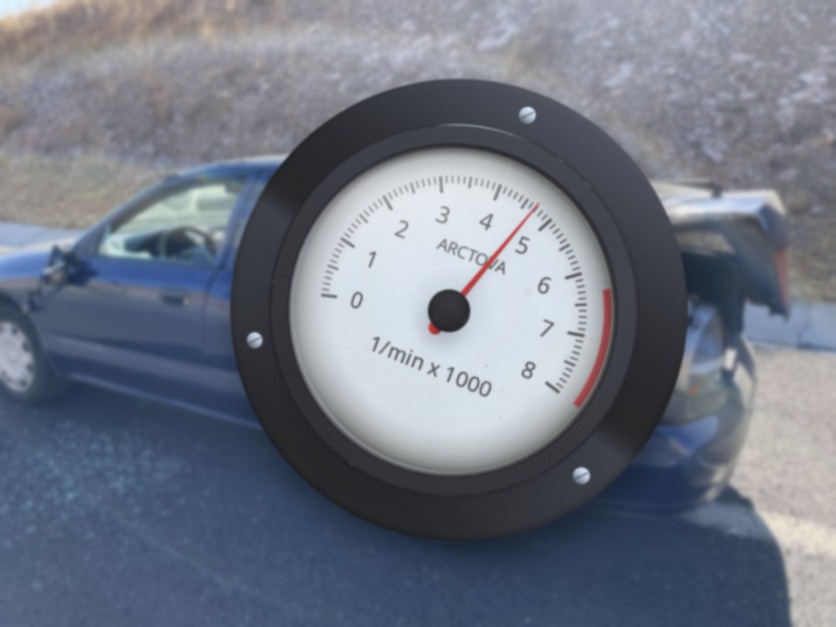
value=4700 unit=rpm
